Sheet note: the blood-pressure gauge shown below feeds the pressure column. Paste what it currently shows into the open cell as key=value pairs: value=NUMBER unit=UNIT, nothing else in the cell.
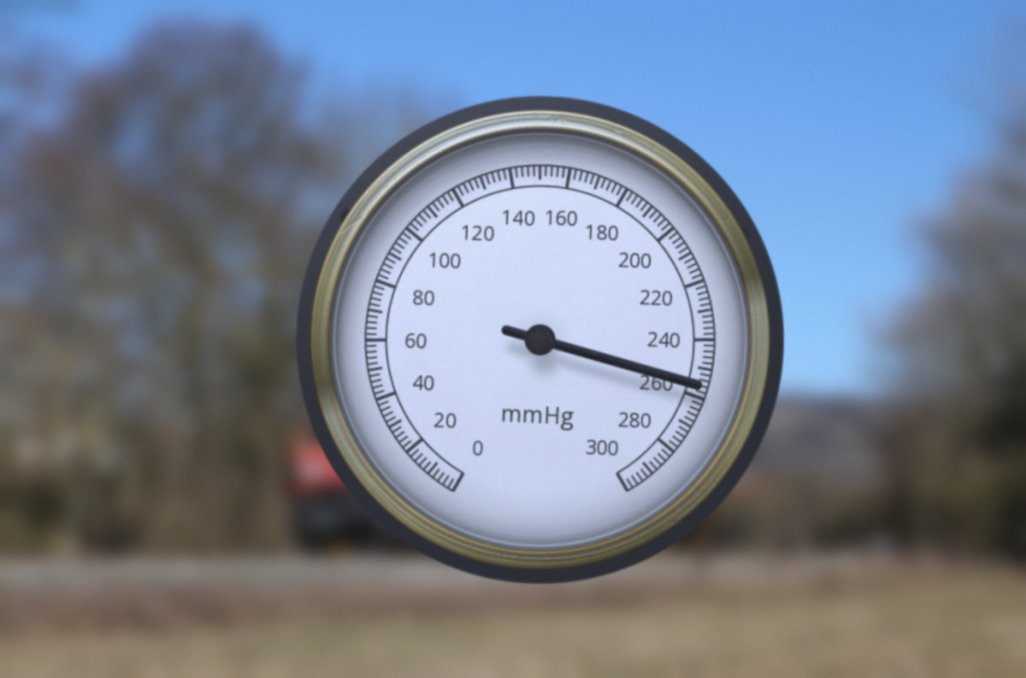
value=256 unit=mmHg
